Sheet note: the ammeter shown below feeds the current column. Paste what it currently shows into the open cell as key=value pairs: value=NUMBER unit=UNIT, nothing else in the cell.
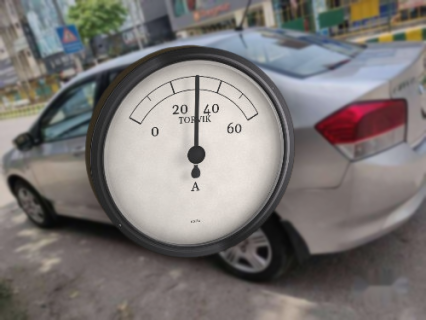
value=30 unit=A
